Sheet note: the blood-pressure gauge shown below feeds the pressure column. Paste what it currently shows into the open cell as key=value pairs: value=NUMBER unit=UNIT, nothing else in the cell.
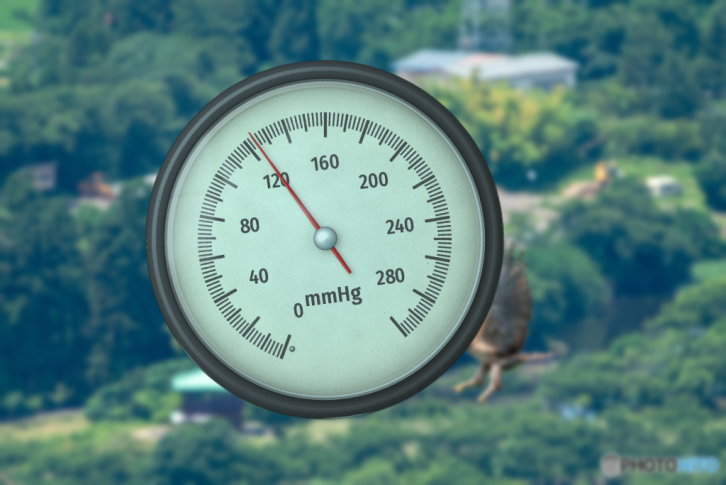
value=124 unit=mmHg
